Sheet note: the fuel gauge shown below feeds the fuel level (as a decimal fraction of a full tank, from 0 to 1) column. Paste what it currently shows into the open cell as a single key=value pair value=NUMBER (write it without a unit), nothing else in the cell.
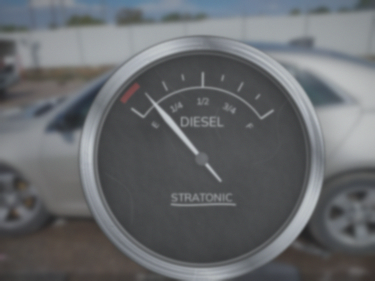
value=0.125
